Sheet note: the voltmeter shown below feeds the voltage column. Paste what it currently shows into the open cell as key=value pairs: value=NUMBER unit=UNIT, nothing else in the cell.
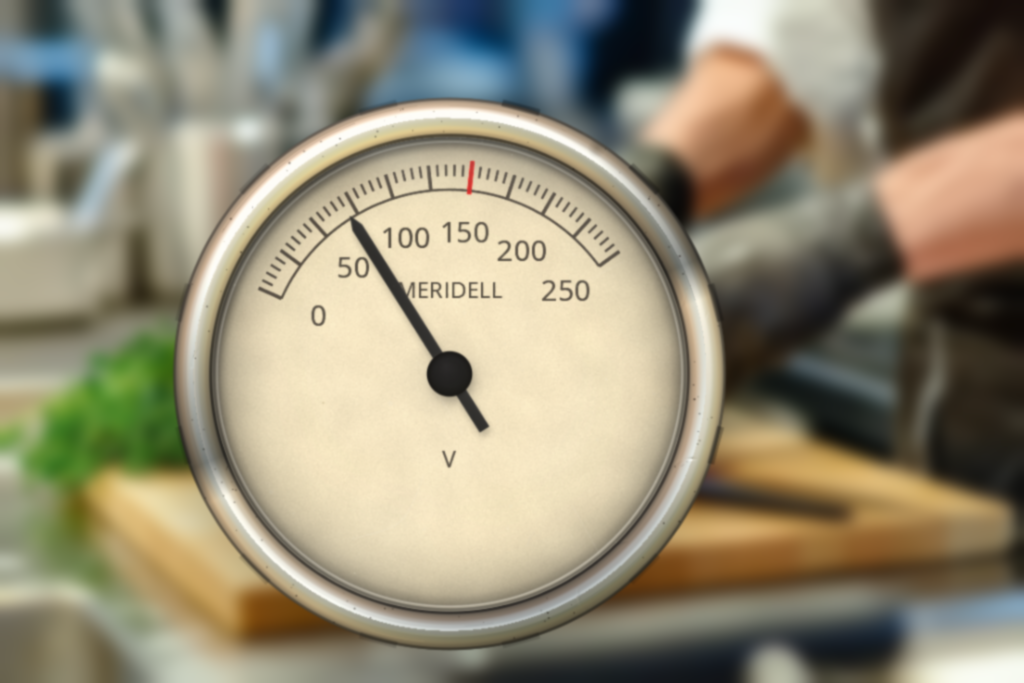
value=70 unit=V
